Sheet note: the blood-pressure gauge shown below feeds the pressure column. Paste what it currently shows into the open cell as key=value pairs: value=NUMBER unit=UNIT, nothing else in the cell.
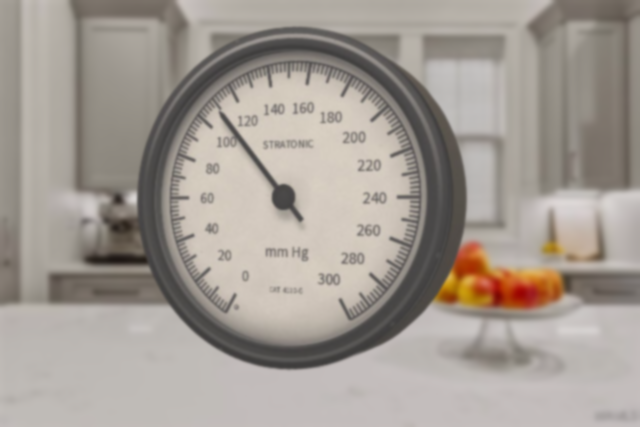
value=110 unit=mmHg
